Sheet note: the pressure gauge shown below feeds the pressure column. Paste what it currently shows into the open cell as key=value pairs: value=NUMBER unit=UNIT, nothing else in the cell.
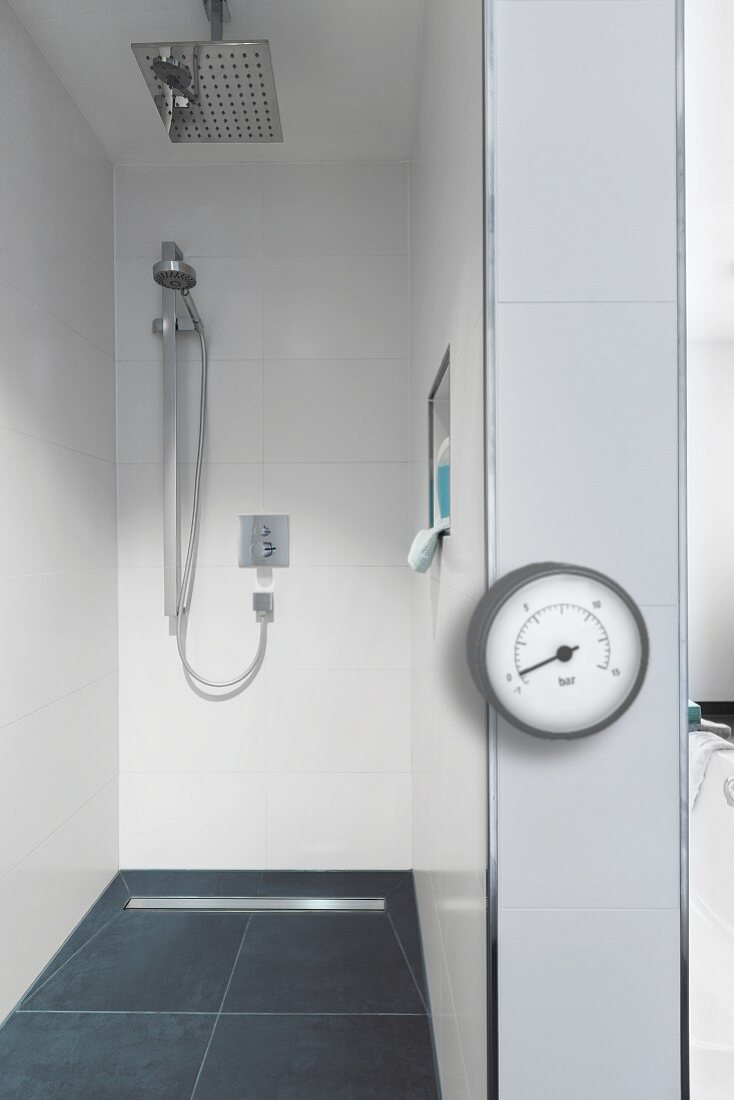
value=0 unit=bar
